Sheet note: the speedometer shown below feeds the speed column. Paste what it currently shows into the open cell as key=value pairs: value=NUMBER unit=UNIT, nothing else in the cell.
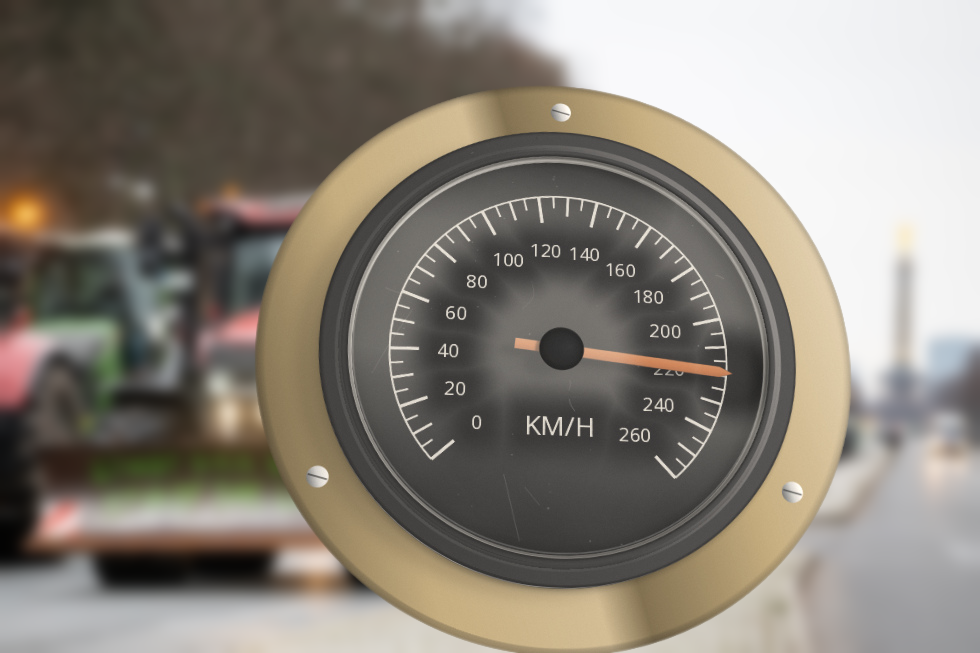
value=220 unit=km/h
